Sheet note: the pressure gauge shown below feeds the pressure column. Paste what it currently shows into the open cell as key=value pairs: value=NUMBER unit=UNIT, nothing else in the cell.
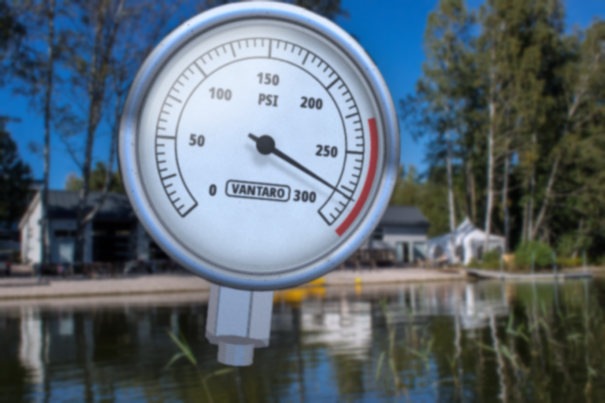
value=280 unit=psi
